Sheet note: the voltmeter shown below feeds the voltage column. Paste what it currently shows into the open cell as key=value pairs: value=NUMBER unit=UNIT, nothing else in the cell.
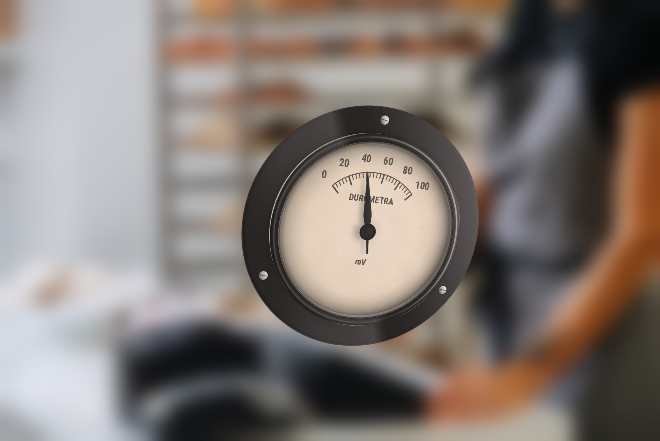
value=40 unit=mV
